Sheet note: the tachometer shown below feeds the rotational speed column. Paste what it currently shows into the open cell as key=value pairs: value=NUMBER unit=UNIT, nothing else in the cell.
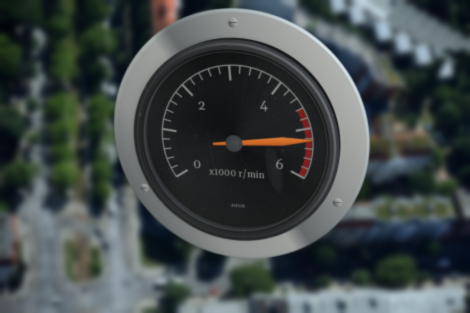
value=5200 unit=rpm
